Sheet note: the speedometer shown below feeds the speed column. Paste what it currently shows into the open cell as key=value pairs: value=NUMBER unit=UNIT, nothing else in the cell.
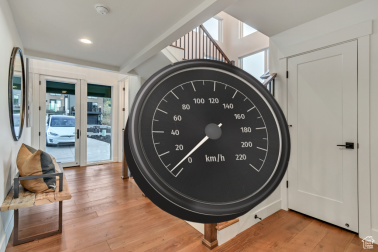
value=5 unit=km/h
